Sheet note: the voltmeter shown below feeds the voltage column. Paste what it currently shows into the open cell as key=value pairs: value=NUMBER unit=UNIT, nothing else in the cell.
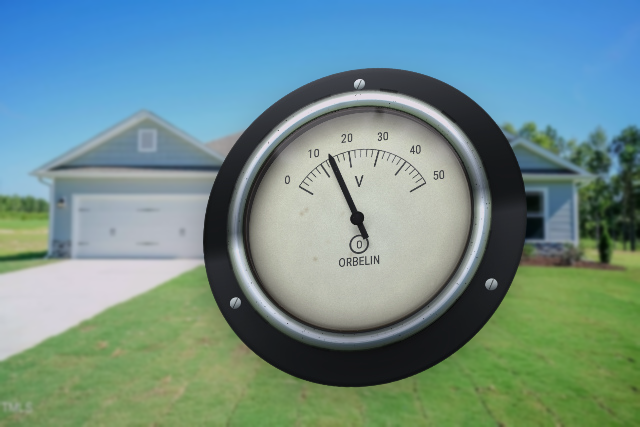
value=14 unit=V
